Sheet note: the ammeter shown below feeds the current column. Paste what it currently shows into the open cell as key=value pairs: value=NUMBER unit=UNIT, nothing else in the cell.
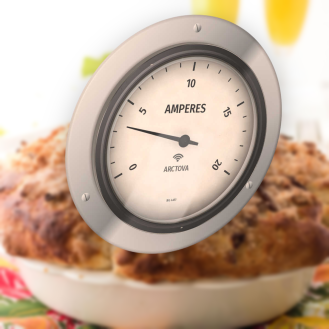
value=3.5 unit=A
